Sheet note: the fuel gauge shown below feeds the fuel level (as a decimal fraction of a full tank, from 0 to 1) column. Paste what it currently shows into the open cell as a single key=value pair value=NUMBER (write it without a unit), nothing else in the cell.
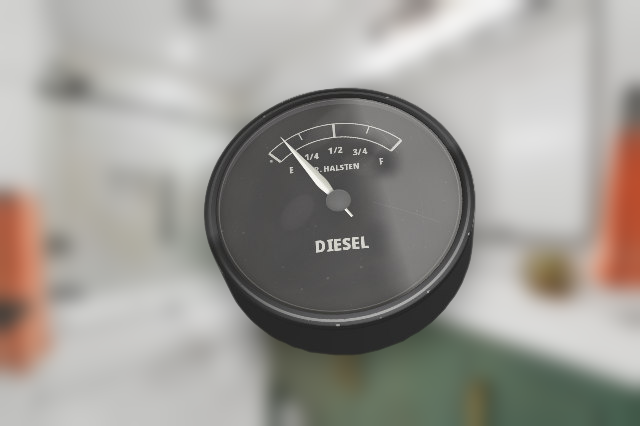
value=0.125
